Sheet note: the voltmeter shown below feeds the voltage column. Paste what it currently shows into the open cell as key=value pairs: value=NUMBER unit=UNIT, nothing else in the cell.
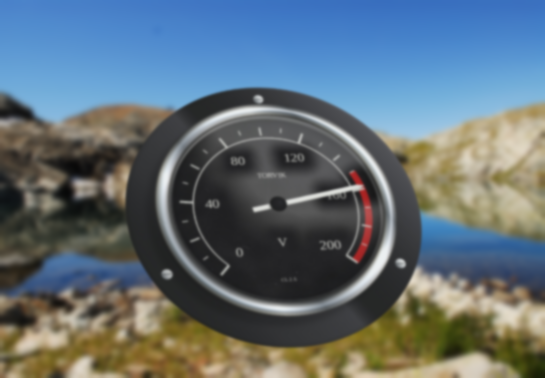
value=160 unit=V
